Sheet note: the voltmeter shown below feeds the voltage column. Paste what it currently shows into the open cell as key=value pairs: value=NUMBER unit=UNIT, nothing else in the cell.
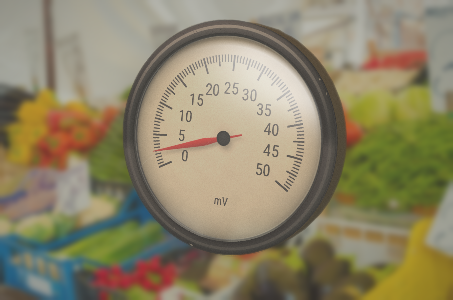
value=2.5 unit=mV
